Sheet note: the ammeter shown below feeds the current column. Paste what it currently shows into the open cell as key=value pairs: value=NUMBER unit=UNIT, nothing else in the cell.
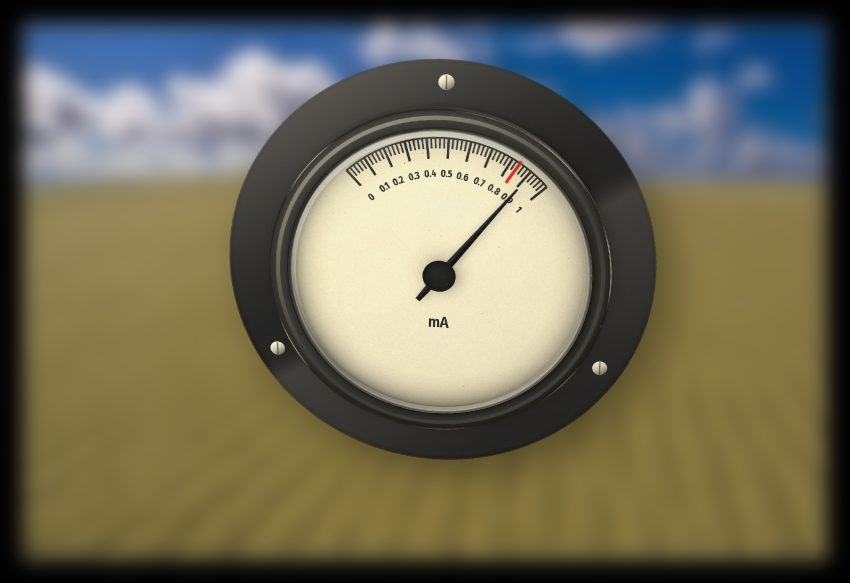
value=0.9 unit=mA
